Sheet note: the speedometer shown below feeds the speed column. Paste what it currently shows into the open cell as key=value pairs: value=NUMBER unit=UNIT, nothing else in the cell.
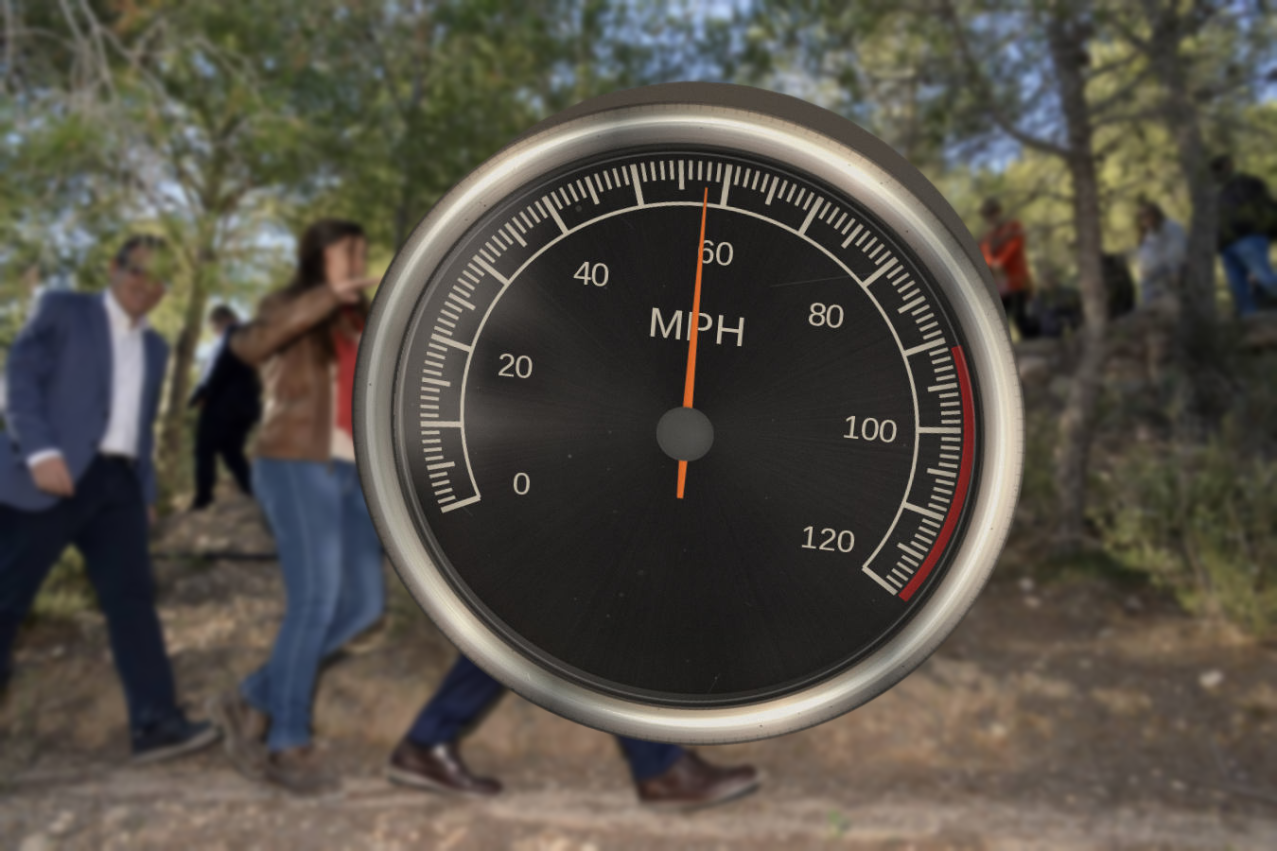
value=58 unit=mph
